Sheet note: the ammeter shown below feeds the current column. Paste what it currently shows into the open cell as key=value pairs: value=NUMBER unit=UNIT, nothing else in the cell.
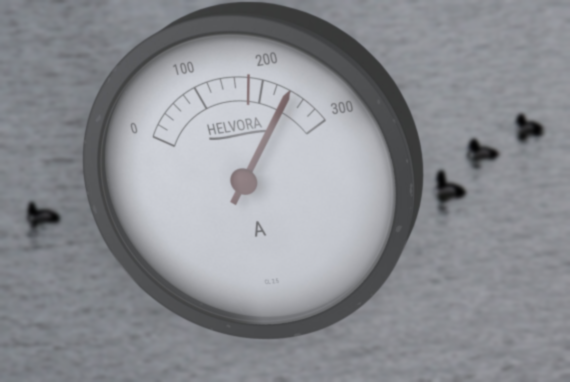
value=240 unit=A
